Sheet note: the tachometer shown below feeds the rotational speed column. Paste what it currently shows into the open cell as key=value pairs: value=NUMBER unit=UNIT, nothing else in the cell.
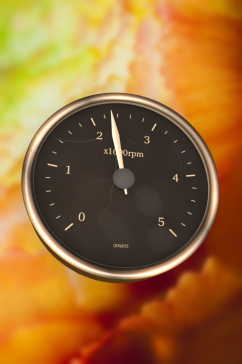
value=2300 unit=rpm
